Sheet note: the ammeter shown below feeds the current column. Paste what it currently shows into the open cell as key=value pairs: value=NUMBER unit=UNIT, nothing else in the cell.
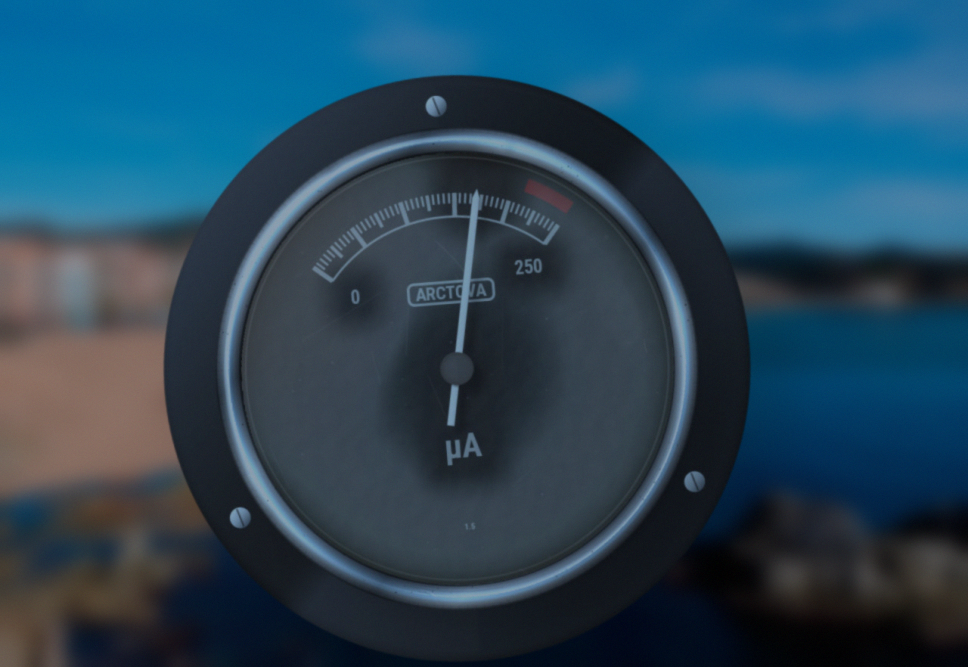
value=170 unit=µA
